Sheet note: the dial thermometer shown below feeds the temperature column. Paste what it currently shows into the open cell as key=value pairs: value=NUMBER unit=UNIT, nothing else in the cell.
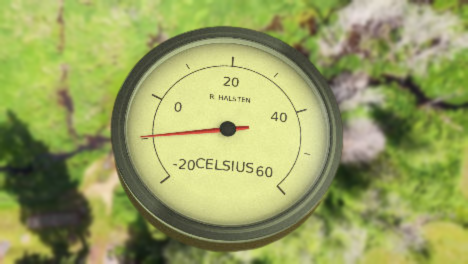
value=-10 unit=°C
